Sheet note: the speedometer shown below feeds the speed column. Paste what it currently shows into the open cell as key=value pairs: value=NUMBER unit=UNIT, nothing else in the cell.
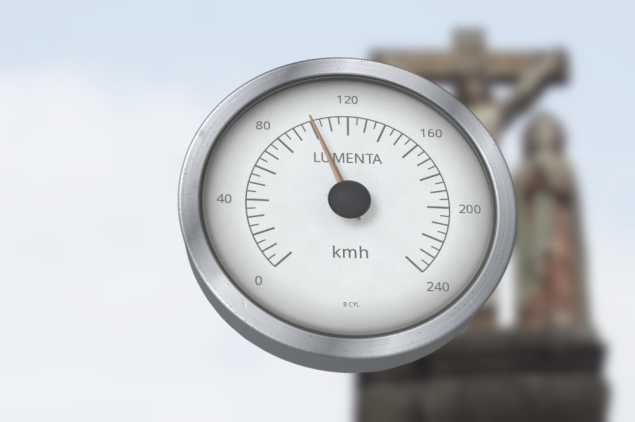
value=100 unit=km/h
